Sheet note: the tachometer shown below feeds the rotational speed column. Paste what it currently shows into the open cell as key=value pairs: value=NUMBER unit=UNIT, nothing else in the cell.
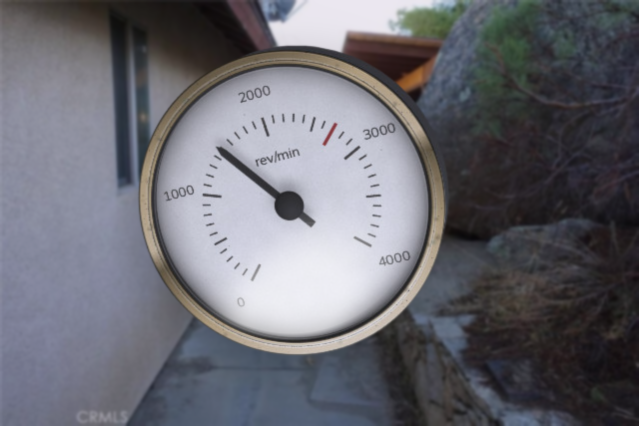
value=1500 unit=rpm
